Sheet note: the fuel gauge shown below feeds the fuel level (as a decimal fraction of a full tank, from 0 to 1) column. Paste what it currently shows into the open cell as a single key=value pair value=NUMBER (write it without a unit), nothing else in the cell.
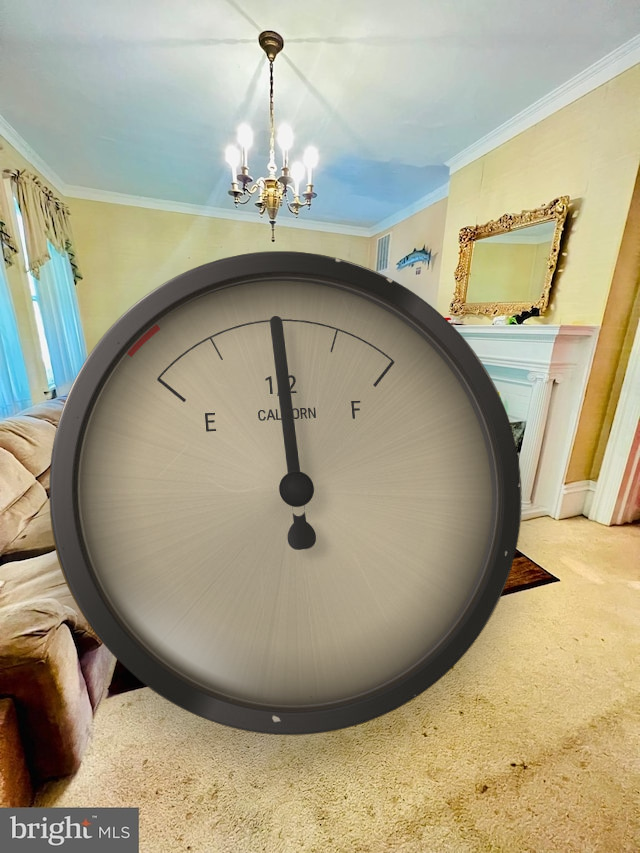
value=0.5
